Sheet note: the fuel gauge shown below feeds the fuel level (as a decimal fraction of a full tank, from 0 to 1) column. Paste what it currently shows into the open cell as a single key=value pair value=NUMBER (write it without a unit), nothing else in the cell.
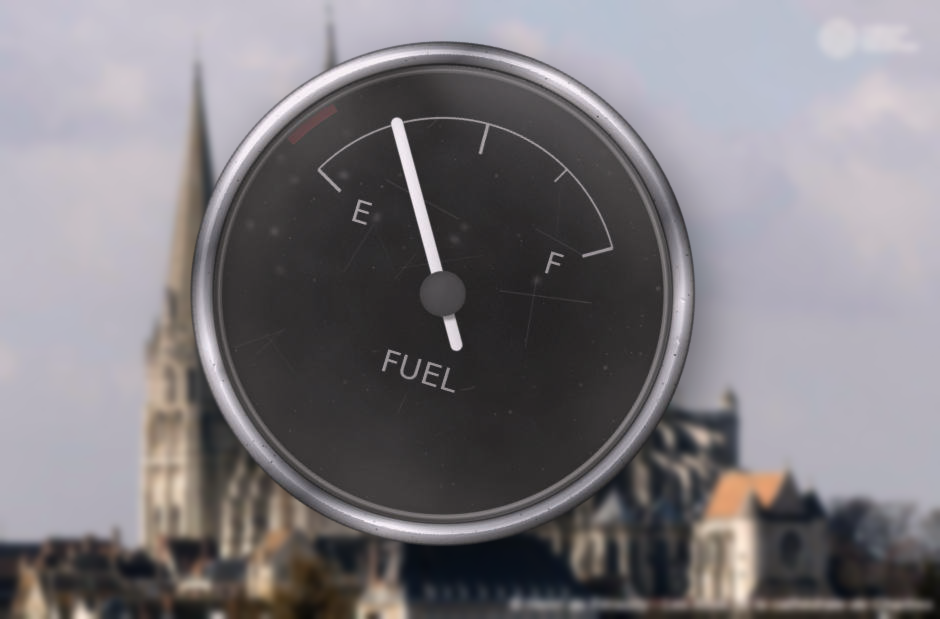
value=0.25
